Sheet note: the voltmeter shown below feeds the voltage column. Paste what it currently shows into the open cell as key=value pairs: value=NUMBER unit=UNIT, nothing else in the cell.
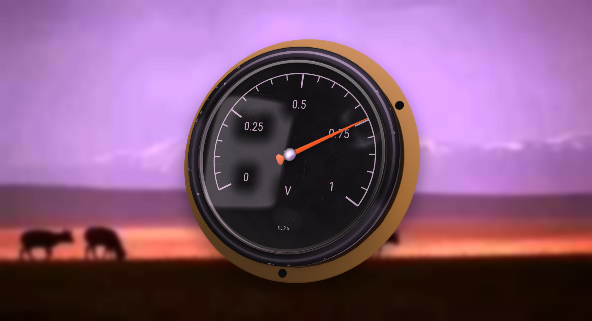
value=0.75 unit=V
